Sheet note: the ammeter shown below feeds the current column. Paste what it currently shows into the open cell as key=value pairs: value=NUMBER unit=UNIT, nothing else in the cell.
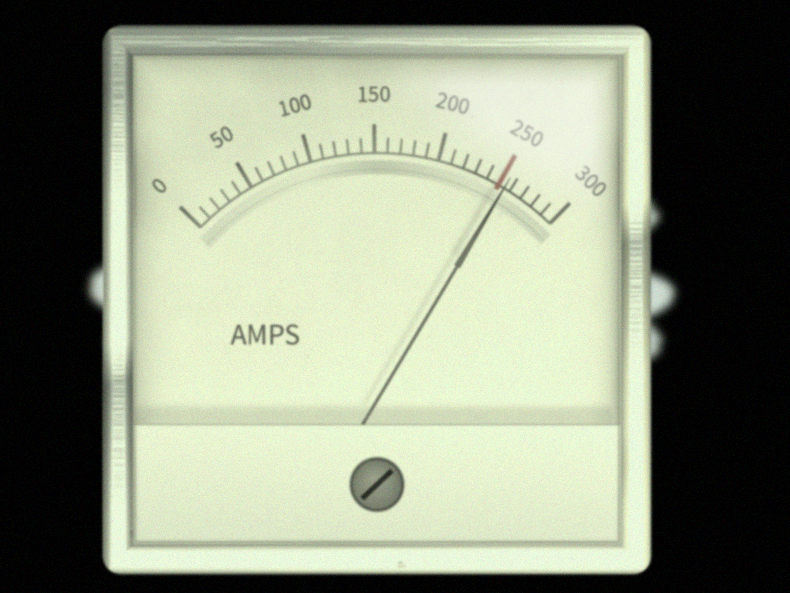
value=255 unit=A
